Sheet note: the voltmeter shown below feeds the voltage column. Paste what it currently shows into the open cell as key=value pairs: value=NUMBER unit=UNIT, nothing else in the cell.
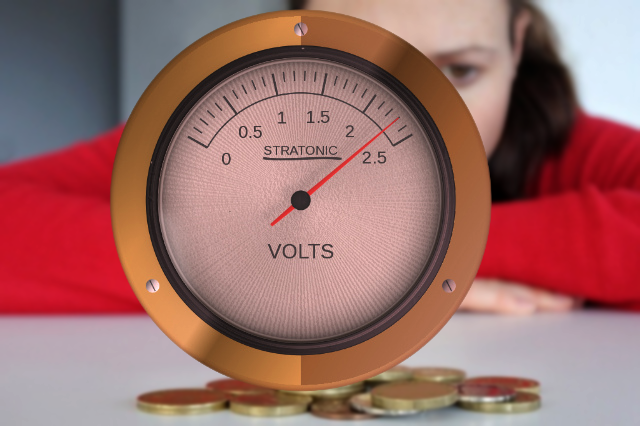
value=2.3 unit=V
